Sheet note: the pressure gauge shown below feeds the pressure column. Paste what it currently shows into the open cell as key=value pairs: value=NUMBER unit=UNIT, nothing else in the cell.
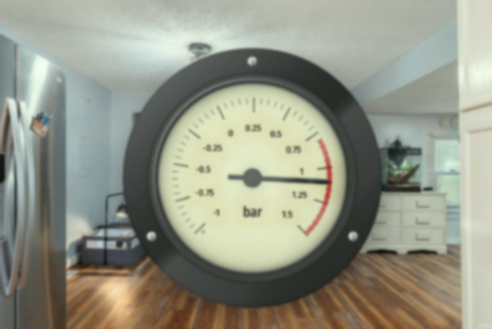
value=1.1 unit=bar
